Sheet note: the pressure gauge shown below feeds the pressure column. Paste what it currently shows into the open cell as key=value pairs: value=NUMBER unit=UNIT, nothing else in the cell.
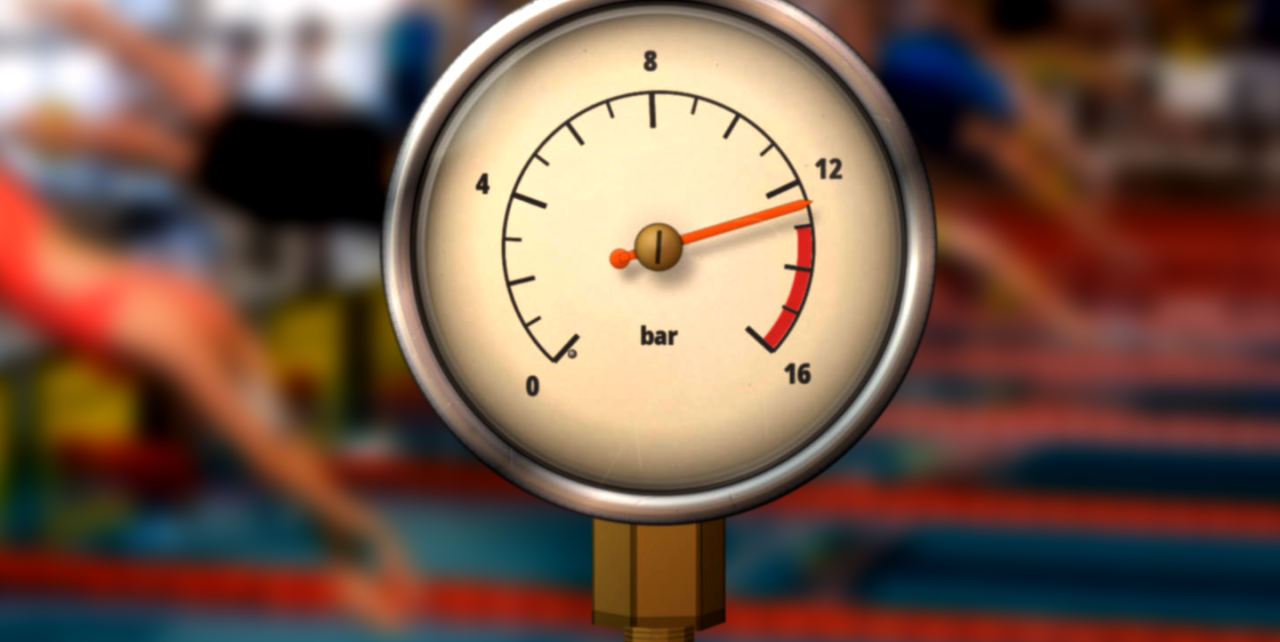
value=12.5 unit=bar
